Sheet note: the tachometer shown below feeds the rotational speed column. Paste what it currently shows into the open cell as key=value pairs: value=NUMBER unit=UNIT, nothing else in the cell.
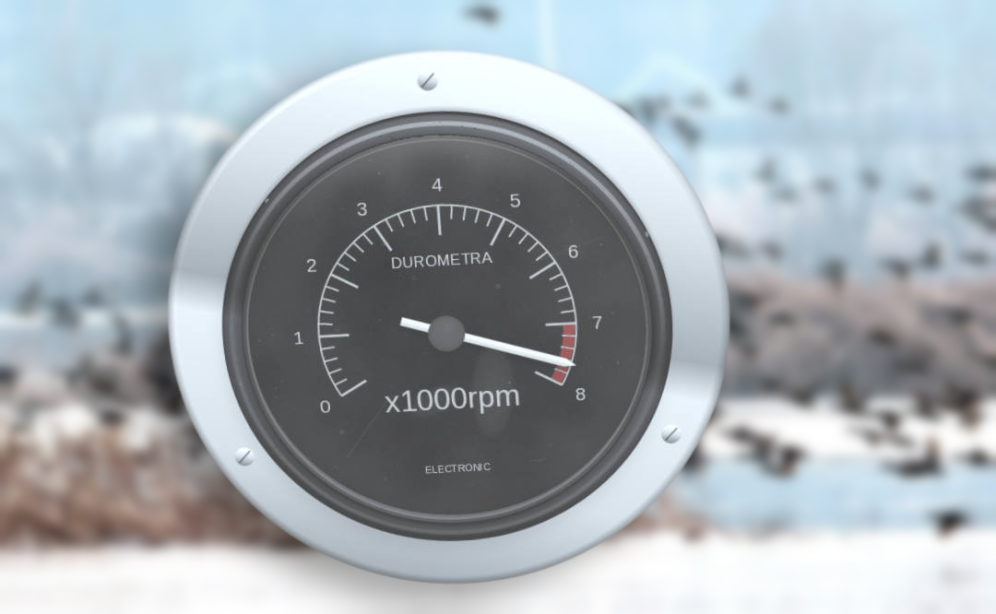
value=7600 unit=rpm
